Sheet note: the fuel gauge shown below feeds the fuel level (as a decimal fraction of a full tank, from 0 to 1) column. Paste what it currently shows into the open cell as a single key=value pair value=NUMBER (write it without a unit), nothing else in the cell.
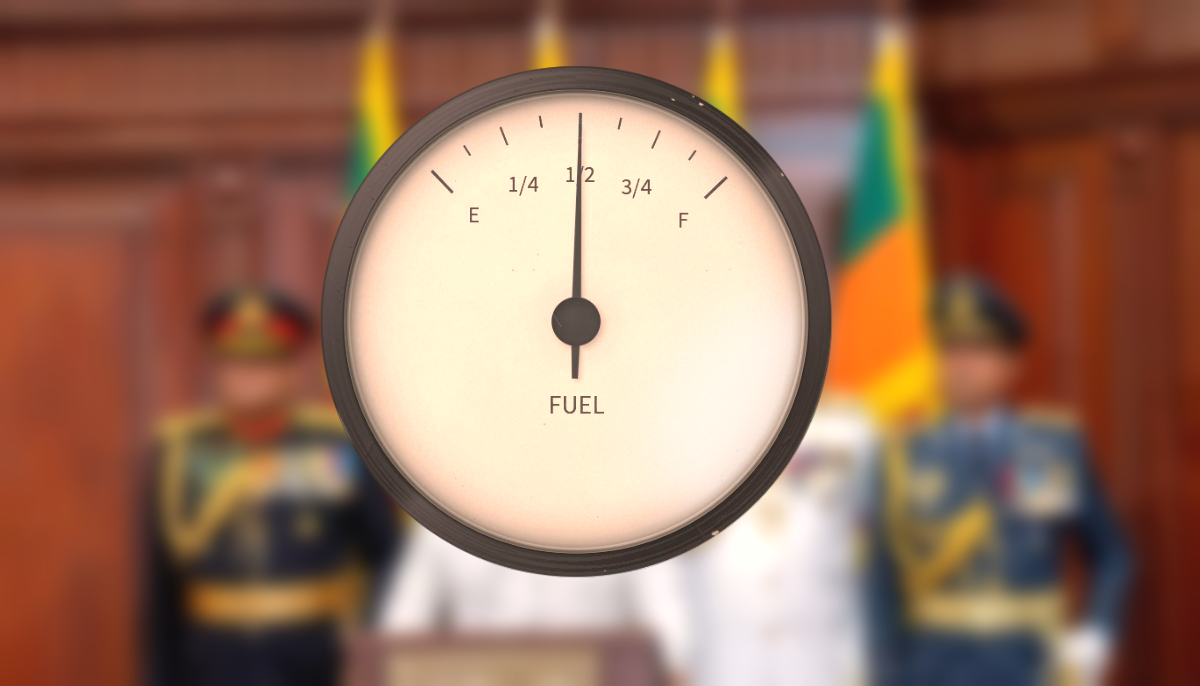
value=0.5
